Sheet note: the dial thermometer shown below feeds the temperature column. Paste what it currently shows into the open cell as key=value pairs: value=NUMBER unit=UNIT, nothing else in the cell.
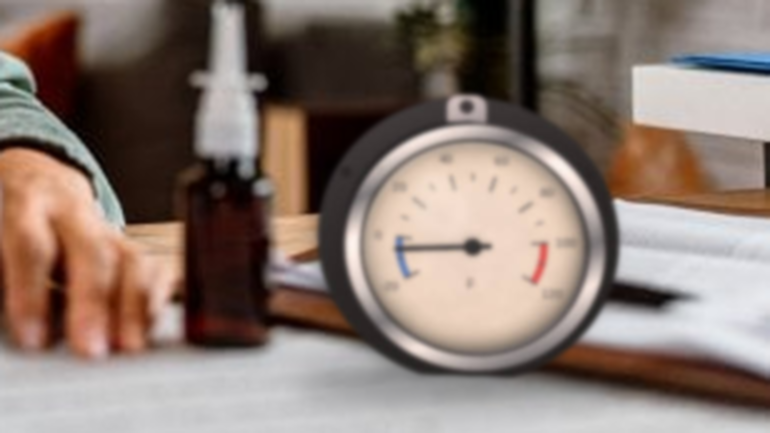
value=-5 unit=°F
